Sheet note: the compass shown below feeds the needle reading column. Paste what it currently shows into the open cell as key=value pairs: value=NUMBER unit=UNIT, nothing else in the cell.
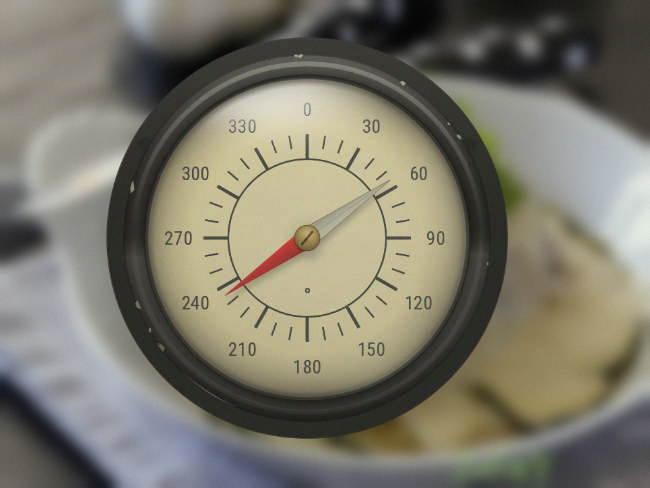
value=235 unit=°
